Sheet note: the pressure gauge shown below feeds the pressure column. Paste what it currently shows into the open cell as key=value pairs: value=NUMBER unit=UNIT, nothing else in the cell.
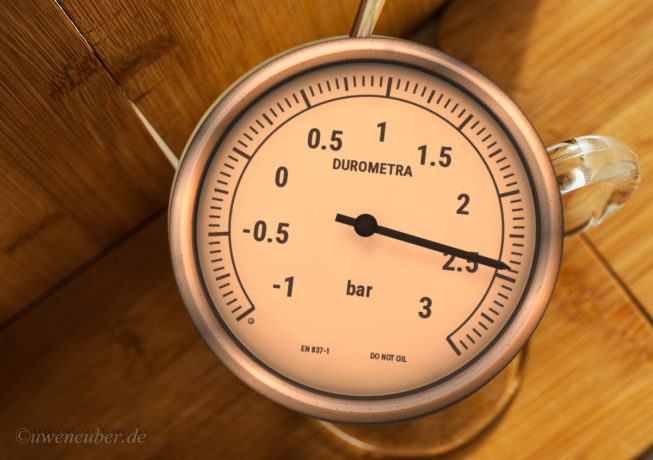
value=2.45 unit=bar
